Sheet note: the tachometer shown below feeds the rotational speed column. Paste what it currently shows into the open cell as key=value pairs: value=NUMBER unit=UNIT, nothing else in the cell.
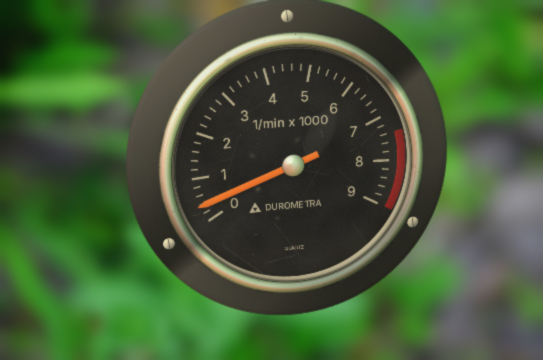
value=400 unit=rpm
